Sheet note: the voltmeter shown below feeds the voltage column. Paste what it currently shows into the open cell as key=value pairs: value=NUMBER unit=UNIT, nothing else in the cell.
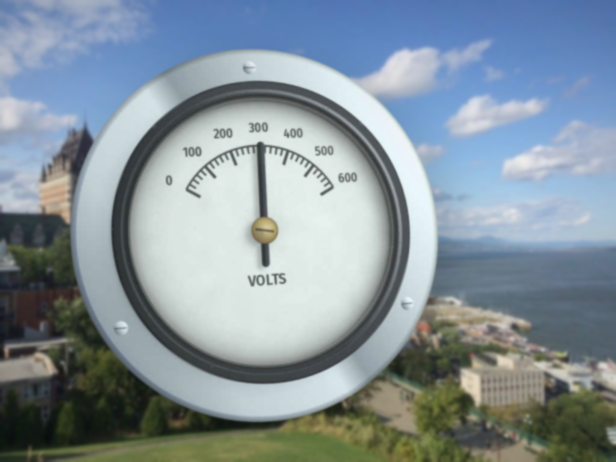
value=300 unit=V
